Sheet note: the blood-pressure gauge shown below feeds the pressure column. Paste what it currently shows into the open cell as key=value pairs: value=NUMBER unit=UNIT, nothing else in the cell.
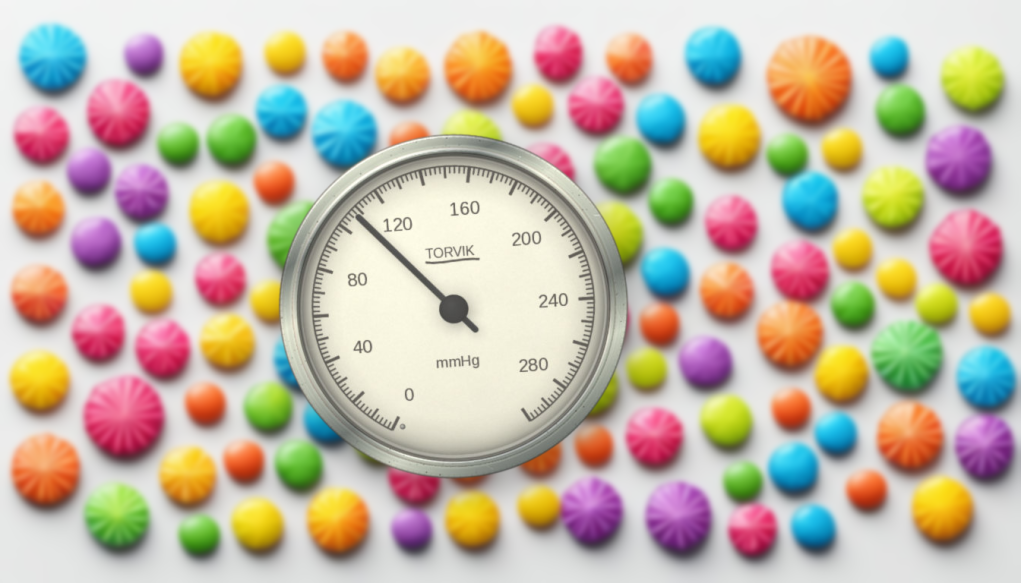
value=108 unit=mmHg
